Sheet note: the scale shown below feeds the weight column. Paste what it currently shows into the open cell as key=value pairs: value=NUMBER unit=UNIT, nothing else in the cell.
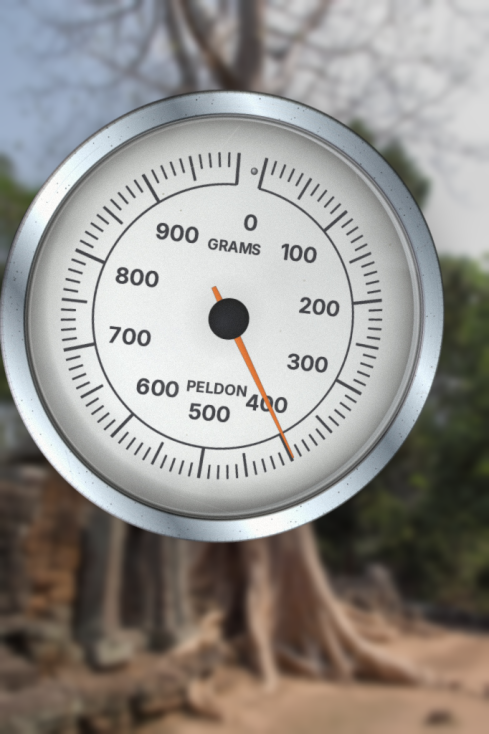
value=400 unit=g
